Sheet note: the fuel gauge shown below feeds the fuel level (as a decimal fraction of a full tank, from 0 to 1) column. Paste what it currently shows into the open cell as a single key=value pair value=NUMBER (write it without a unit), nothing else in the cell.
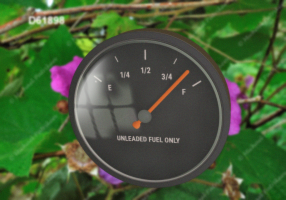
value=0.875
